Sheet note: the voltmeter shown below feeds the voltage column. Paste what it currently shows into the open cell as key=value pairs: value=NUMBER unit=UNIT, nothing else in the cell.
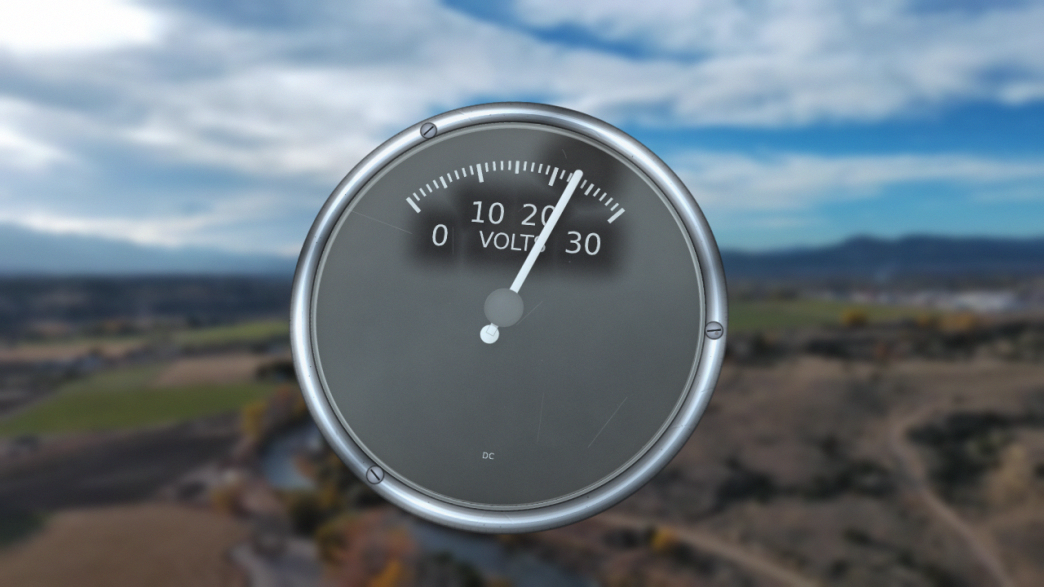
value=23 unit=V
